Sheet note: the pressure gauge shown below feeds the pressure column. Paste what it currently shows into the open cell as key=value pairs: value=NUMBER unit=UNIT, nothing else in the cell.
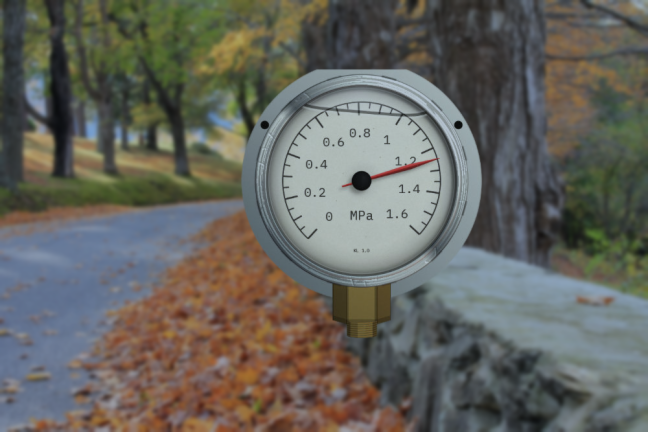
value=1.25 unit=MPa
